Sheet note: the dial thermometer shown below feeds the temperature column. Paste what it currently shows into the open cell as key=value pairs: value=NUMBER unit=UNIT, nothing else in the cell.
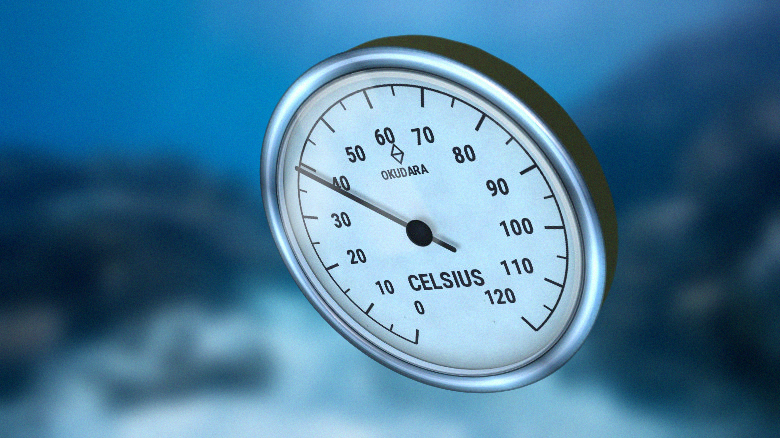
value=40 unit=°C
